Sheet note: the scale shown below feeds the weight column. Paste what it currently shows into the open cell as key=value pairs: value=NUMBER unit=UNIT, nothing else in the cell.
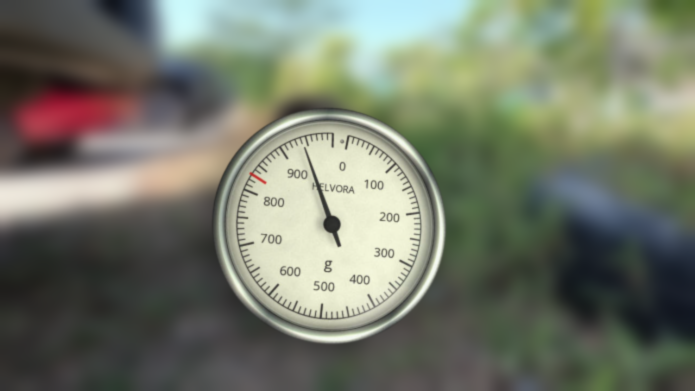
value=940 unit=g
